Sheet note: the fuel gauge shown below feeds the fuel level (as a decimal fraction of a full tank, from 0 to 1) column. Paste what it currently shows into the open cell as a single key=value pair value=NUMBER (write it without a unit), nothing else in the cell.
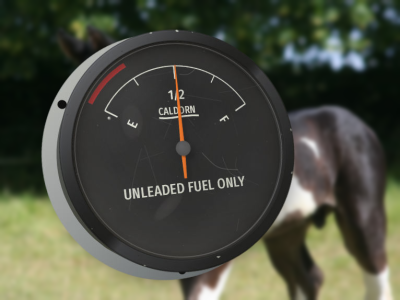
value=0.5
